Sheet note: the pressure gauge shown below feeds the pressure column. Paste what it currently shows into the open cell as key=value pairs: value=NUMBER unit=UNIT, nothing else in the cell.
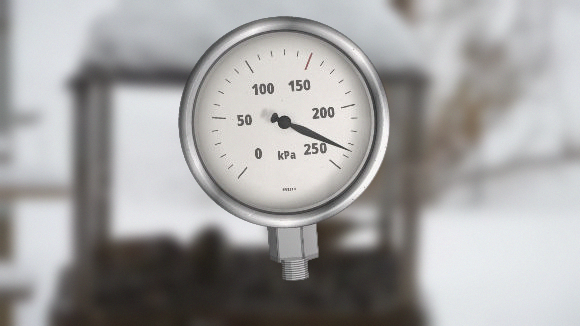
value=235 unit=kPa
